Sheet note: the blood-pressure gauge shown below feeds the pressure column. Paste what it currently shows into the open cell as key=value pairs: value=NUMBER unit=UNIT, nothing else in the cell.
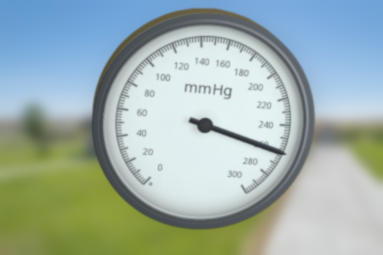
value=260 unit=mmHg
